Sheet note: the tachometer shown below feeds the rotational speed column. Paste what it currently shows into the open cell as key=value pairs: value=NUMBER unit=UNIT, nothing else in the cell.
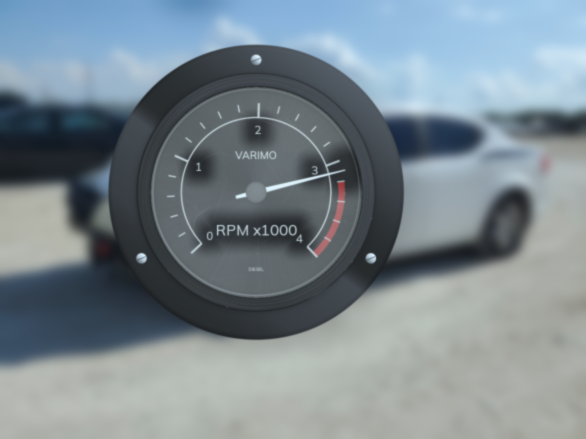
value=3100 unit=rpm
